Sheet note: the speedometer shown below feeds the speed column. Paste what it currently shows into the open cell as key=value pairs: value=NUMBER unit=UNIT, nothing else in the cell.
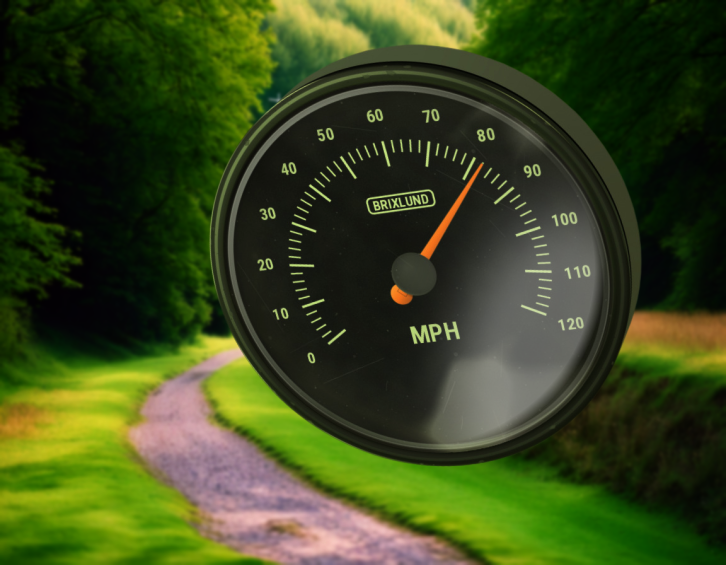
value=82 unit=mph
